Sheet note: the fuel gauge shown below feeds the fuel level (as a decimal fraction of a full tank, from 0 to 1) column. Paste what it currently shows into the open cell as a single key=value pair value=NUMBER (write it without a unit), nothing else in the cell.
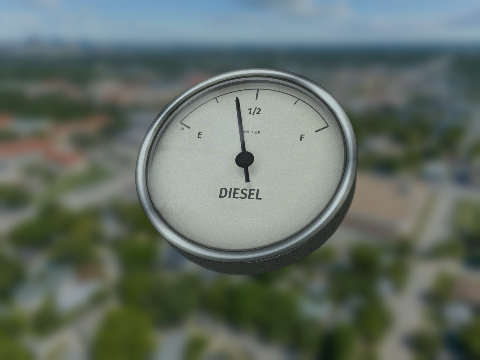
value=0.375
